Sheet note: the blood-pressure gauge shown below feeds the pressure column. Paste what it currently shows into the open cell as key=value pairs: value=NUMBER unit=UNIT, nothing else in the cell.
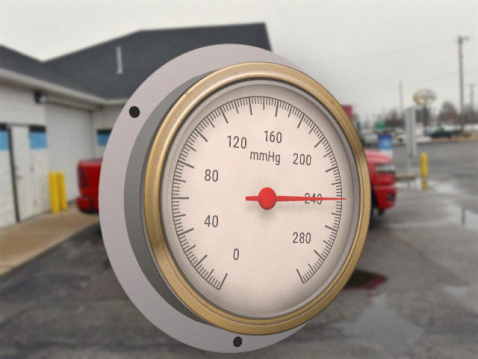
value=240 unit=mmHg
